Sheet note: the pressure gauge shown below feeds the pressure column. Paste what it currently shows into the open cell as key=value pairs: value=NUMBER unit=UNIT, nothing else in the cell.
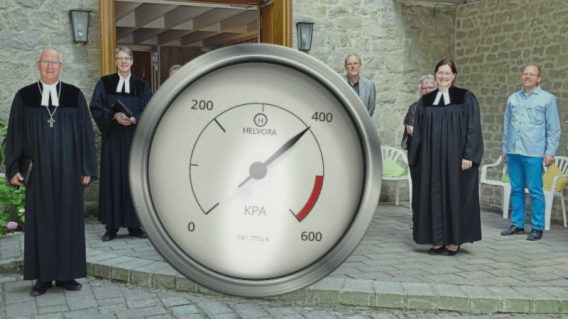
value=400 unit=kPa
